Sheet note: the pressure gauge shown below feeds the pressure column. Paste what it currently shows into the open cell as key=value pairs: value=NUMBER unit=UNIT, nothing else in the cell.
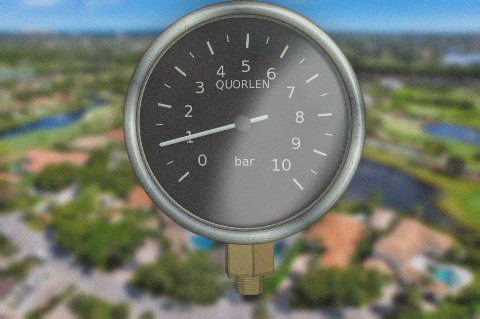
value=1 unit=bar
